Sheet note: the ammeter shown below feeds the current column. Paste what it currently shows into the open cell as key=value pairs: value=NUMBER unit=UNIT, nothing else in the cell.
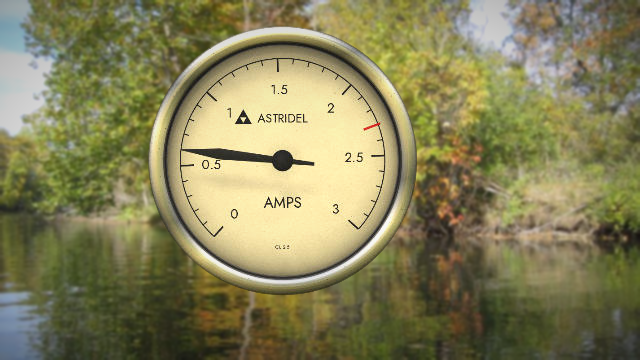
value=0.6 unit=A
